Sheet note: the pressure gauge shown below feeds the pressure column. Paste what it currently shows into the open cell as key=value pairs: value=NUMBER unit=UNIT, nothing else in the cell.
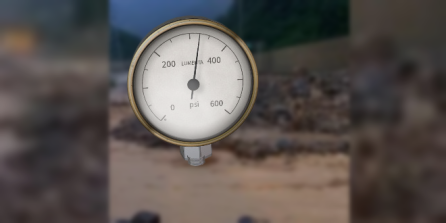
value=325 unit=psi
